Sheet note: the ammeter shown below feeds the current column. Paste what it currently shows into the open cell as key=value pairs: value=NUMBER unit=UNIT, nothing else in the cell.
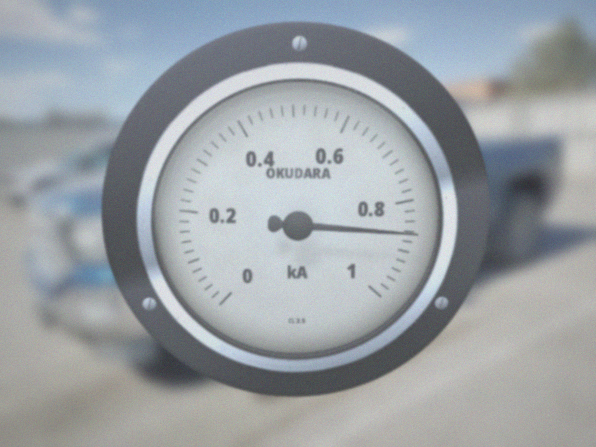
value=0.86 unit=kA
